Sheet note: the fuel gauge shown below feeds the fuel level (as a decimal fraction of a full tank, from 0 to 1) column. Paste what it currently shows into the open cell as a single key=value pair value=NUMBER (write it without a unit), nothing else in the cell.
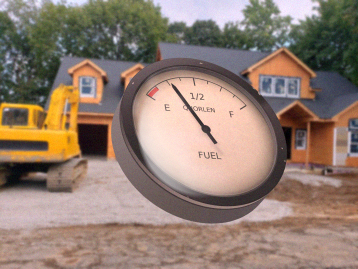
value=0.25
